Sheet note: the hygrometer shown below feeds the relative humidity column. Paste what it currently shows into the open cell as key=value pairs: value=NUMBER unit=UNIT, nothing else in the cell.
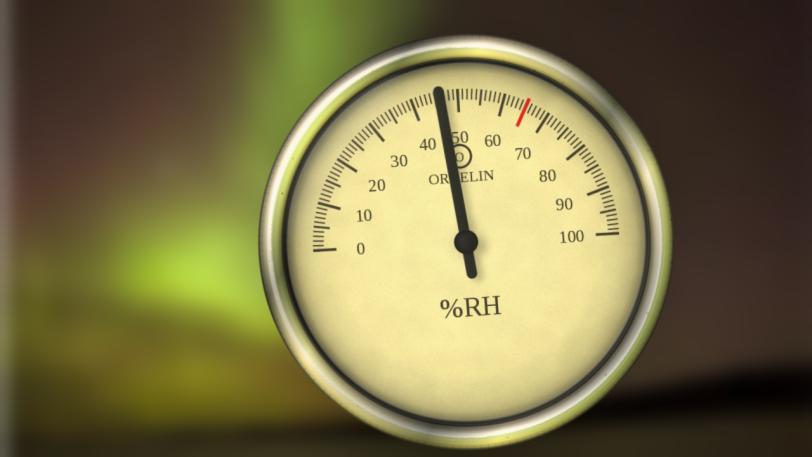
value=46 unit=%
